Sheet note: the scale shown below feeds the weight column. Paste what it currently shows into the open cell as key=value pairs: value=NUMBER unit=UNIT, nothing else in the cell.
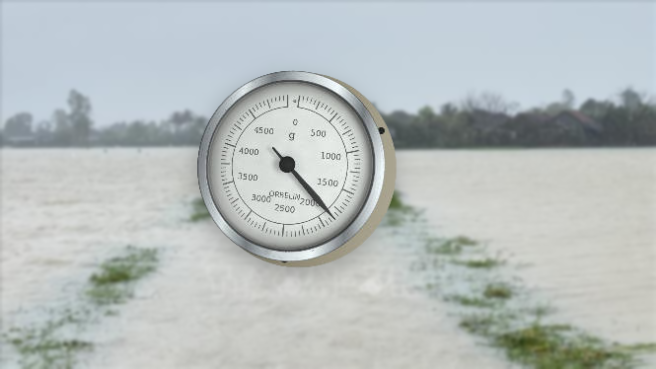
value=1850 unit=g
